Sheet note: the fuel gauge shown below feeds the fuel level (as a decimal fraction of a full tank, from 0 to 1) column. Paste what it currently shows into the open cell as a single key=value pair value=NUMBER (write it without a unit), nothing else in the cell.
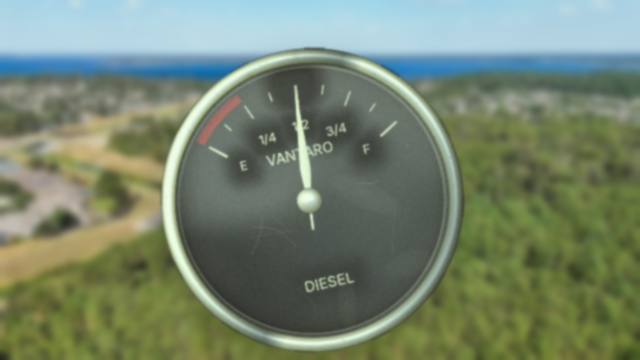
value=0.5
